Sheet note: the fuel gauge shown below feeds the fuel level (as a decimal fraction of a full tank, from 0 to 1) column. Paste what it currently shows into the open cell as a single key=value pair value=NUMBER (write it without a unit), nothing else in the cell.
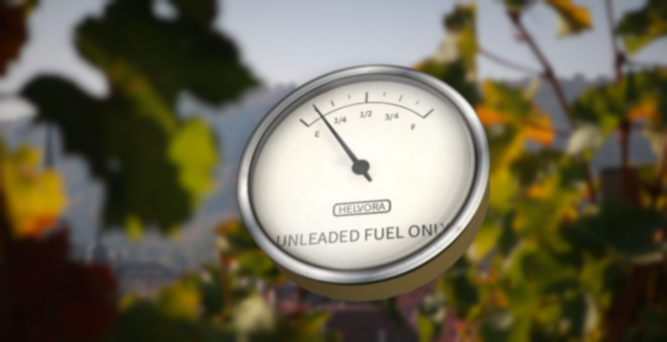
value=0.125
